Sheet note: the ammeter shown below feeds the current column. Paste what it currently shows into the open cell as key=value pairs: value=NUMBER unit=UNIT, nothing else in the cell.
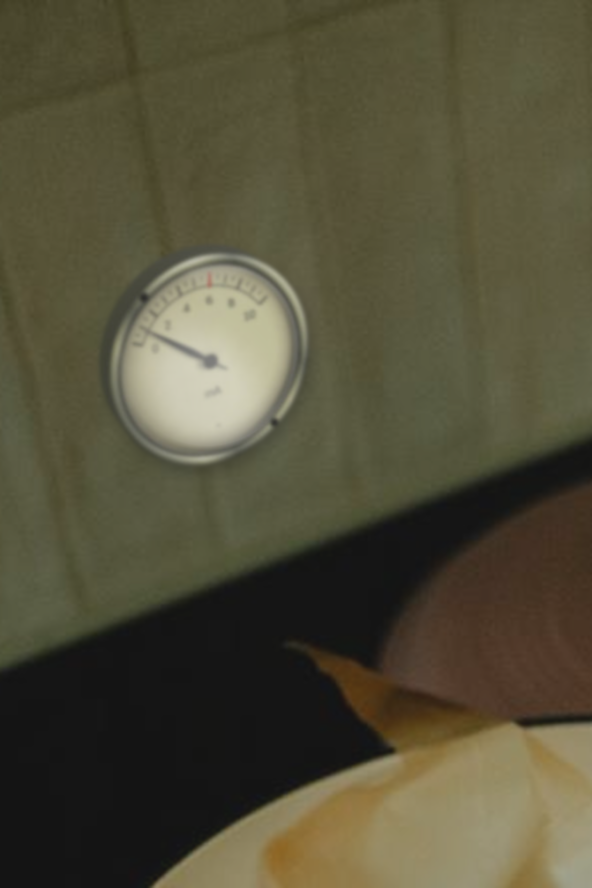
value=1 unit=mA
